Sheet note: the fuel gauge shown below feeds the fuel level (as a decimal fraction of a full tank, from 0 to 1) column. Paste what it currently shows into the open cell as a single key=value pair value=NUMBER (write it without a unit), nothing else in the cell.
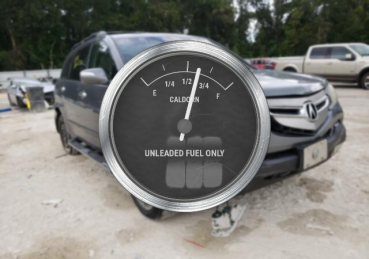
value=0.625
